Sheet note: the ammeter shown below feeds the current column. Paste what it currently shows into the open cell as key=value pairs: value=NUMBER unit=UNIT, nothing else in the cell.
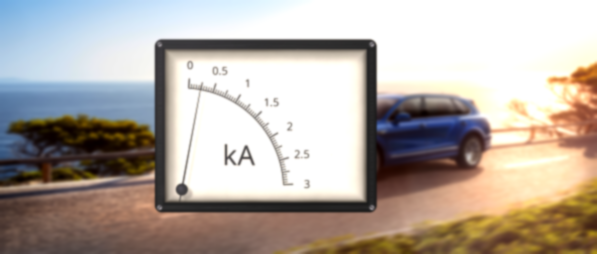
value=0.25 unit=kA
